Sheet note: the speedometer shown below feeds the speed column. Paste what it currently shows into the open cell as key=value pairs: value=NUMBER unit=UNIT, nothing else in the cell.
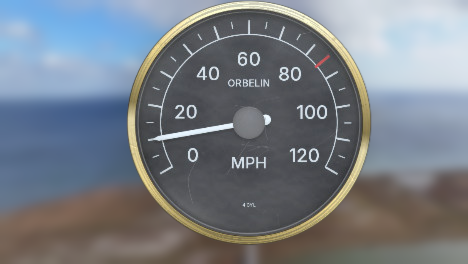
value=10 unit=mph
